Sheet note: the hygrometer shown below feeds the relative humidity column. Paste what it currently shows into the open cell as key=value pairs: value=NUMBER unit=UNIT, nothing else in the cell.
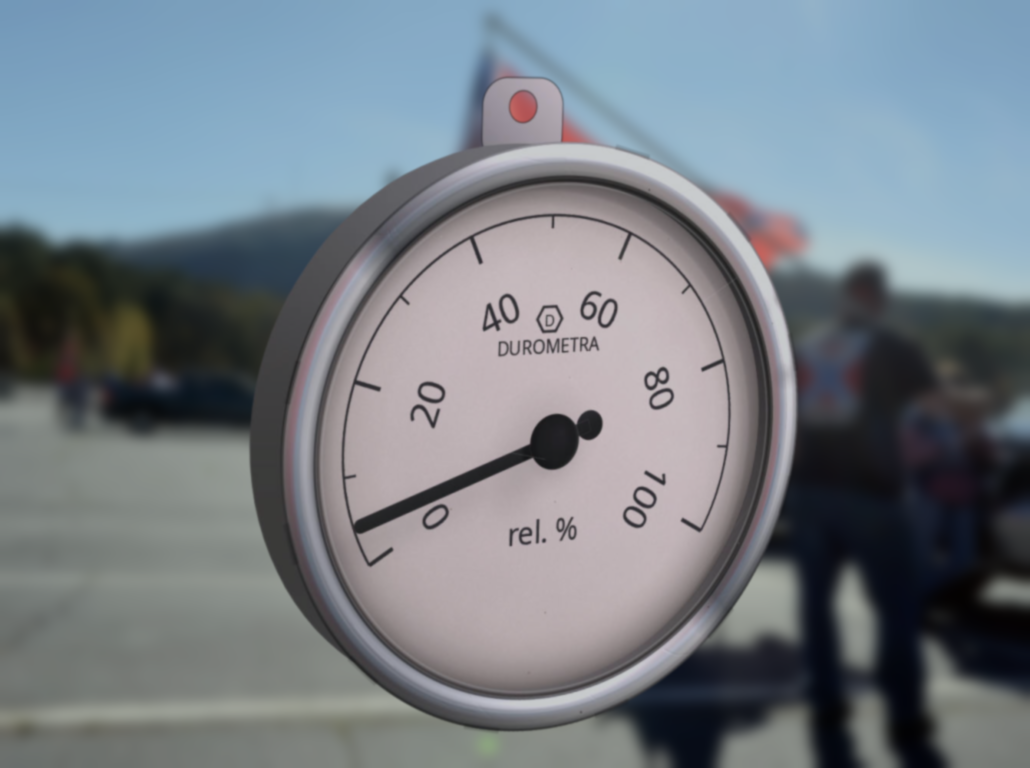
value=5 unit=%
